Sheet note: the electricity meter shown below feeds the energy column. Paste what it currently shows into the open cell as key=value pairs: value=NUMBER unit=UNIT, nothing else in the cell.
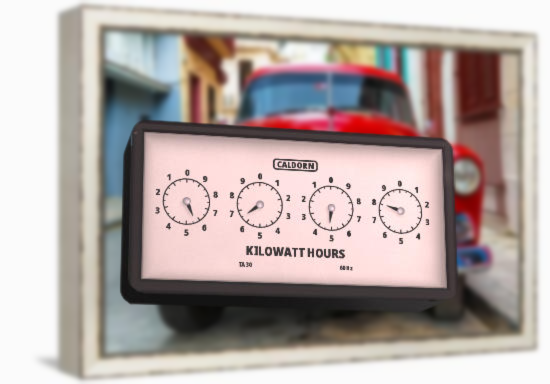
value=5648 unit=kWh
